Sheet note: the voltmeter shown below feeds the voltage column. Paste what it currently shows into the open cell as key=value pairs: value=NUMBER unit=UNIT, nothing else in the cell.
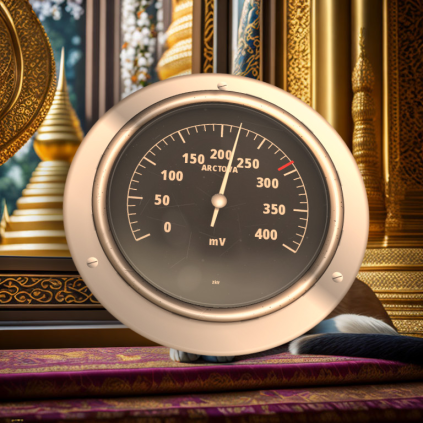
value=220 unit=mV
